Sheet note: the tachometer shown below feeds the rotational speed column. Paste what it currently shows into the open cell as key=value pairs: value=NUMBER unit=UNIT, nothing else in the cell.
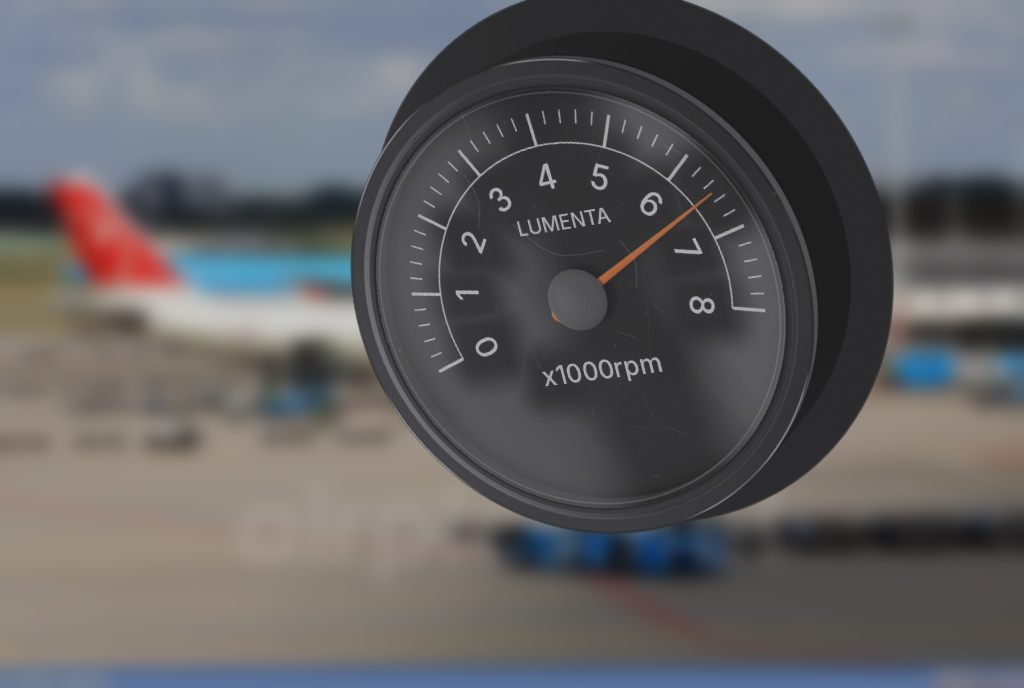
value=6500 unit=rpm
